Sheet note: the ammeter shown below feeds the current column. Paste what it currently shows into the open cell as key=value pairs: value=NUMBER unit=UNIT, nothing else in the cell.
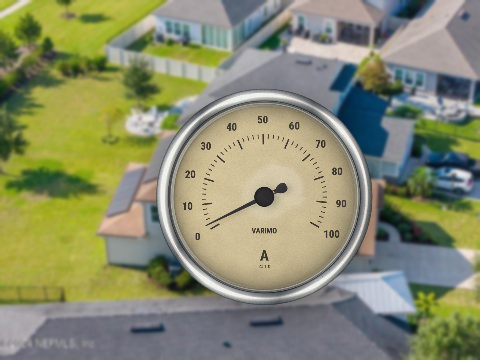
value=2 unit=A
